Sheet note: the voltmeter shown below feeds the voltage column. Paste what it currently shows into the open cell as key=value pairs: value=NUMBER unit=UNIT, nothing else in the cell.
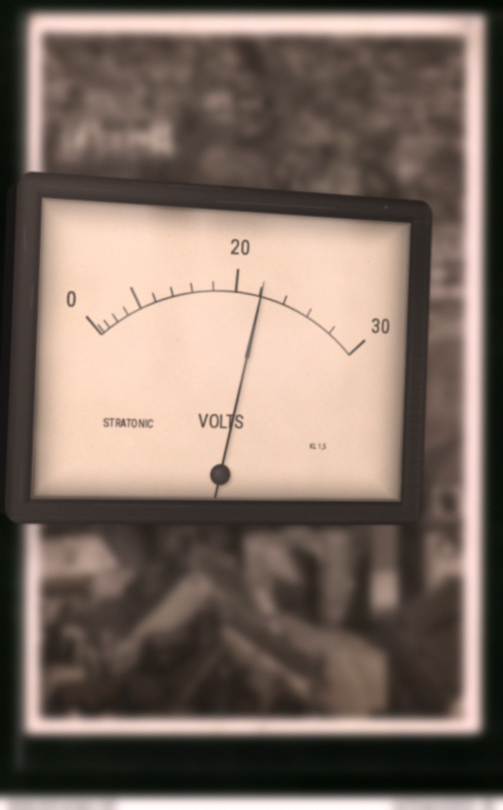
value=22 unit=V
